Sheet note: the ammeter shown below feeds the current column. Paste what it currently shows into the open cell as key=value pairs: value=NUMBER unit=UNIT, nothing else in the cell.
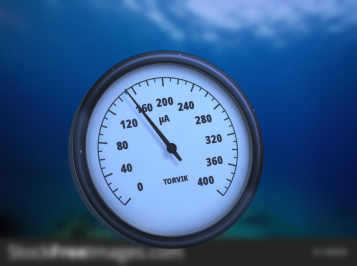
value=150 unit=µA
